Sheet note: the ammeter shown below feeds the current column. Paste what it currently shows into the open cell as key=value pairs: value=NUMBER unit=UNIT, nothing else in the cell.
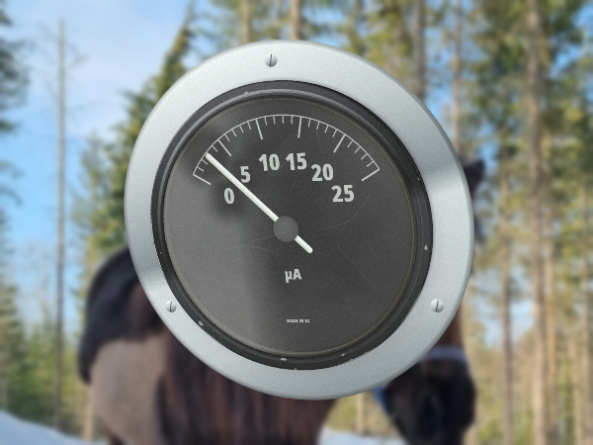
value=3 unit=µA
